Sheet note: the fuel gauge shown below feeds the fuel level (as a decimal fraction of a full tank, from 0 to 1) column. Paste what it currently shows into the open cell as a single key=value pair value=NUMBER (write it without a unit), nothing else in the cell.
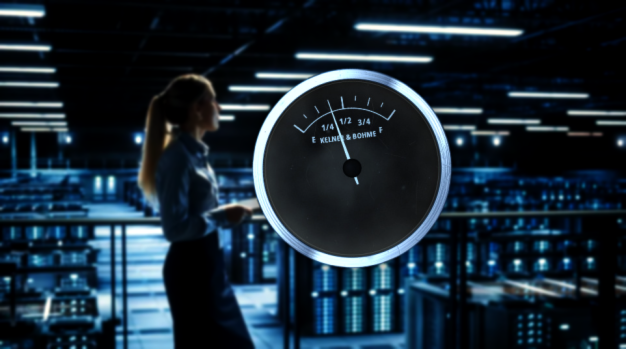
value=0.375
